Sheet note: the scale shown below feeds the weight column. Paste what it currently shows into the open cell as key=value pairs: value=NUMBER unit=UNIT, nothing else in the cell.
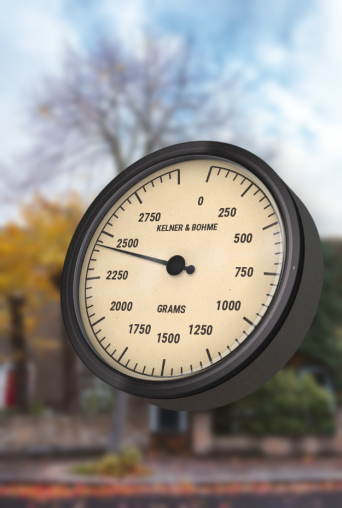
value=2425 unit=g
